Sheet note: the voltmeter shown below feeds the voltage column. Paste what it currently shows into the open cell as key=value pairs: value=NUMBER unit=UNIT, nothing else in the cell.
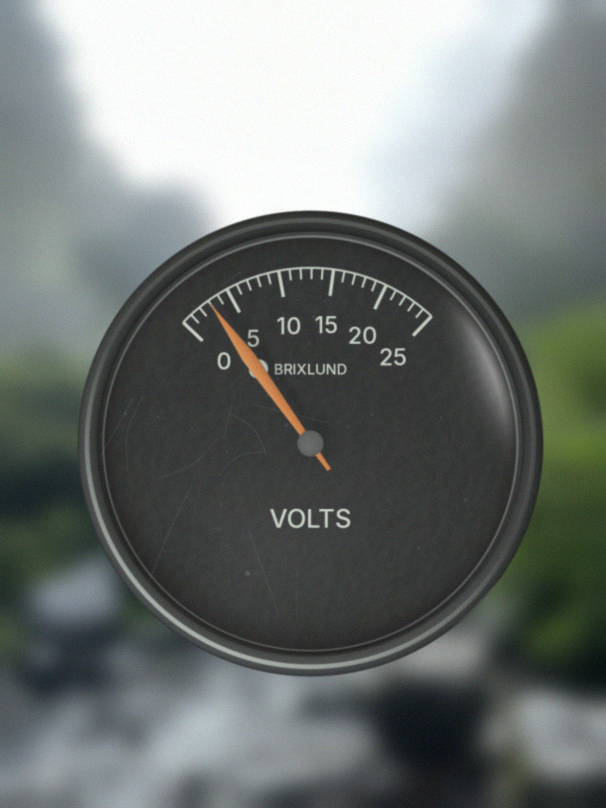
value=3 unit=V
